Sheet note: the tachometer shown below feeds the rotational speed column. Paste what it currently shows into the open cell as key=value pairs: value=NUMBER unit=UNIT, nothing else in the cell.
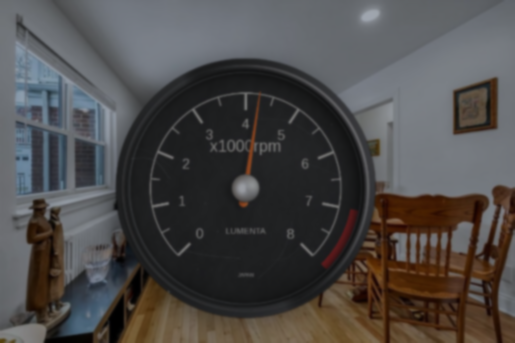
value=4250 unit=rpm
